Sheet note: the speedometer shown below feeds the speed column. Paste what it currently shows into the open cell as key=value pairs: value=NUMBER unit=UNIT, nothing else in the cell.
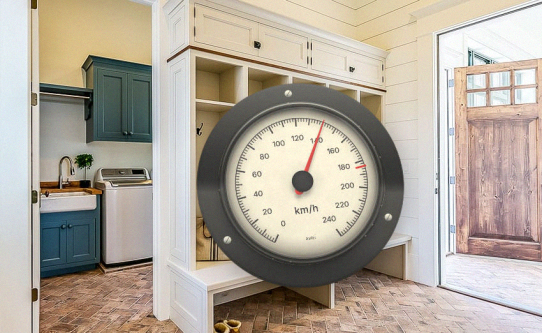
value=140 unit=km/h
